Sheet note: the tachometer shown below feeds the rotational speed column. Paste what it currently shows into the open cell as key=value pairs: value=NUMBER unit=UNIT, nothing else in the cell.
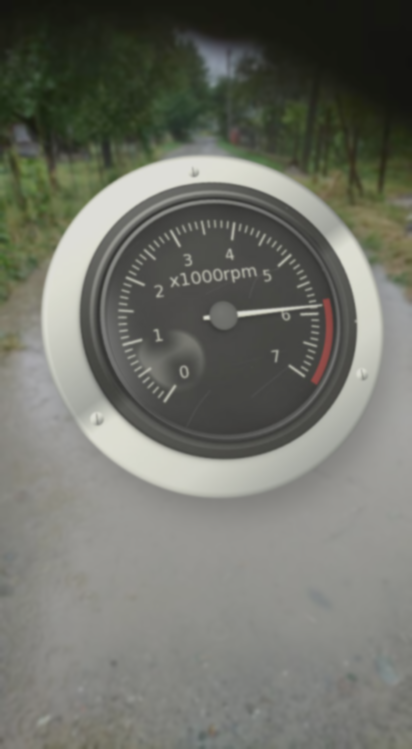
value=5900 unit=rpm
